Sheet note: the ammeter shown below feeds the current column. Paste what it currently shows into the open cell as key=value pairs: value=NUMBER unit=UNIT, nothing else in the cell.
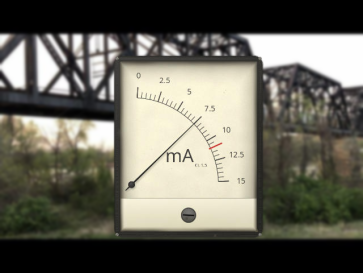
value=7.5 unit=mA
